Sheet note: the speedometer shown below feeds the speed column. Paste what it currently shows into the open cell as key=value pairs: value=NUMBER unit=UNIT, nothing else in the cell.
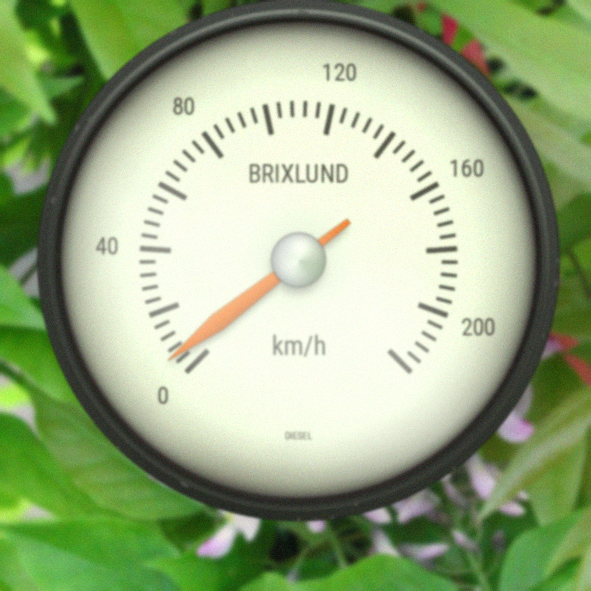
value=6 unit=km/h
